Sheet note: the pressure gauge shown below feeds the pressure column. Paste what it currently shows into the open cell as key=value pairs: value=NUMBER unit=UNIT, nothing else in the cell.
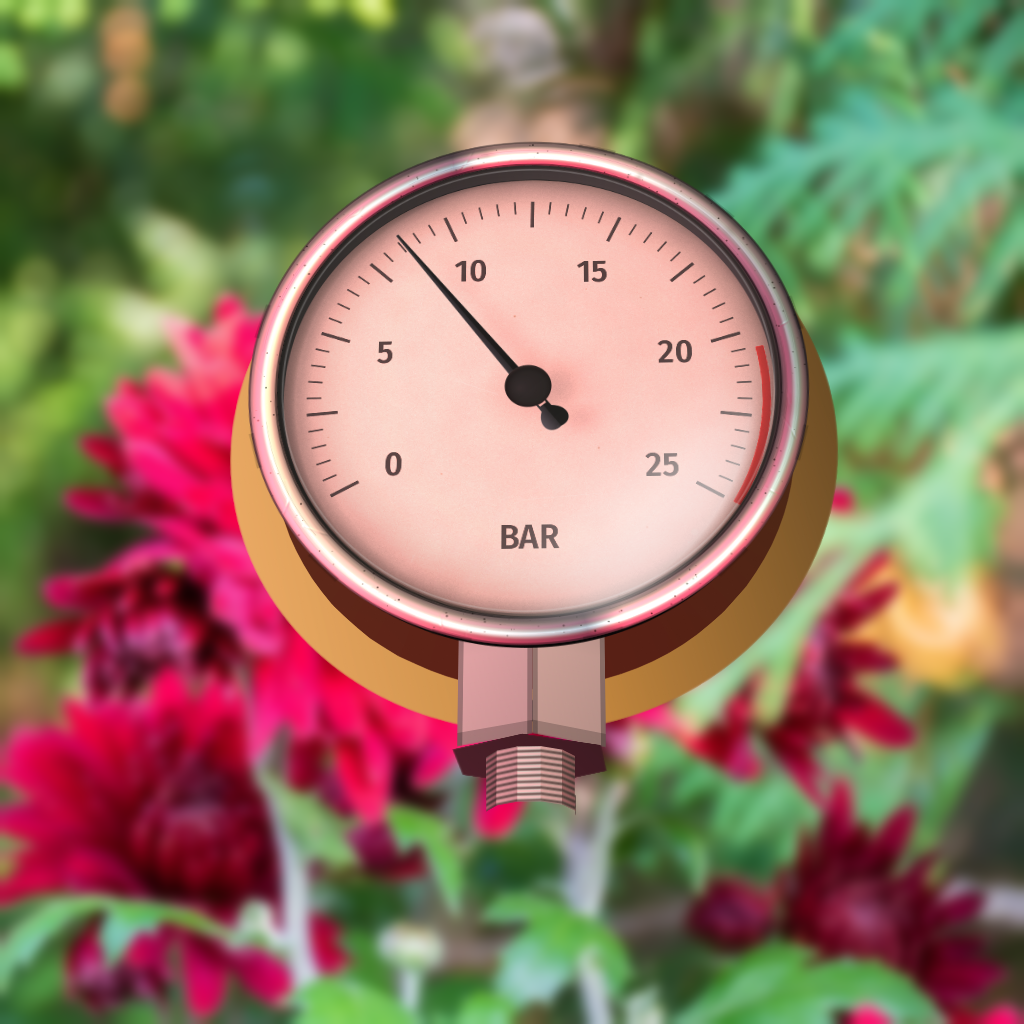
value=8.5 unit=bar
